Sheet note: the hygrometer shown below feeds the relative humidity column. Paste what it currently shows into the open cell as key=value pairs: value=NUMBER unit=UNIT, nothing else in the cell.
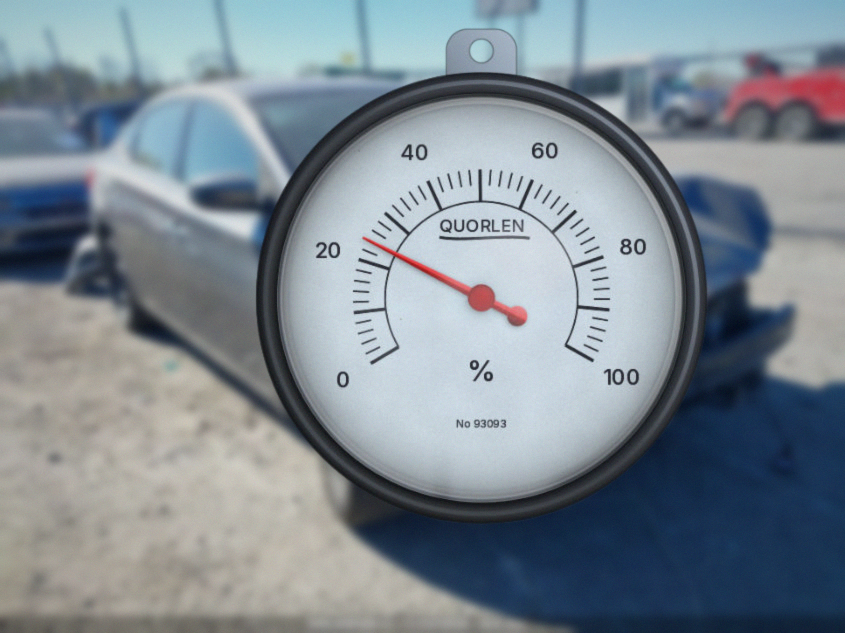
value=24 unit=%
